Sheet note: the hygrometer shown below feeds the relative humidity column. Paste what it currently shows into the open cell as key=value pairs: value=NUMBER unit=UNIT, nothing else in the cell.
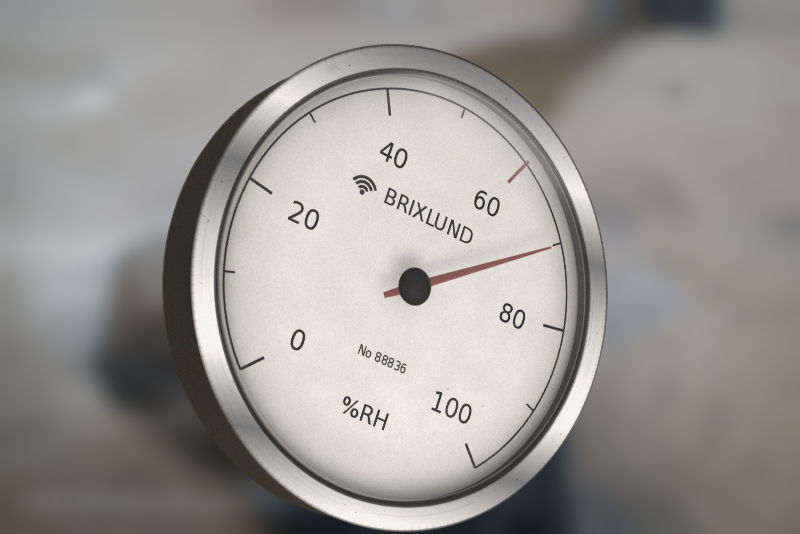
value=70 unit=%
